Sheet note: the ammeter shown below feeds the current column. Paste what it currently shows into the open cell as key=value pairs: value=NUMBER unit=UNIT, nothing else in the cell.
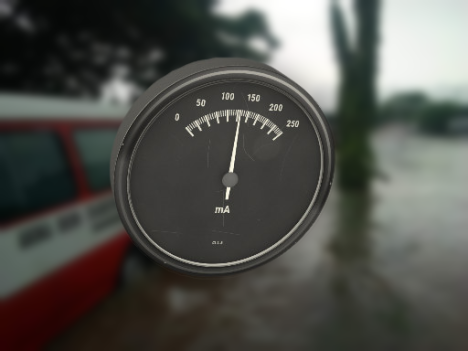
value=125 unit=mA
